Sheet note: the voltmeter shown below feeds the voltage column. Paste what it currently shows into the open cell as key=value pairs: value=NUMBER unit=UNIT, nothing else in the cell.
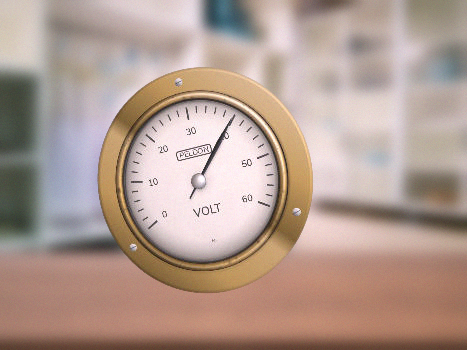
value=40 unit=V
